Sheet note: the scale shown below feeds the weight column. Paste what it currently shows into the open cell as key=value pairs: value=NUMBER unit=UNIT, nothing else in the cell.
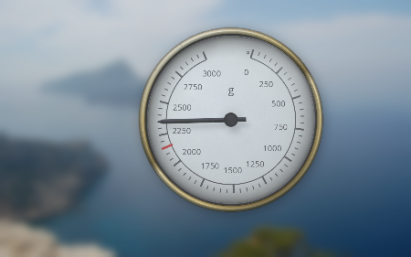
value=2350 unit=g
